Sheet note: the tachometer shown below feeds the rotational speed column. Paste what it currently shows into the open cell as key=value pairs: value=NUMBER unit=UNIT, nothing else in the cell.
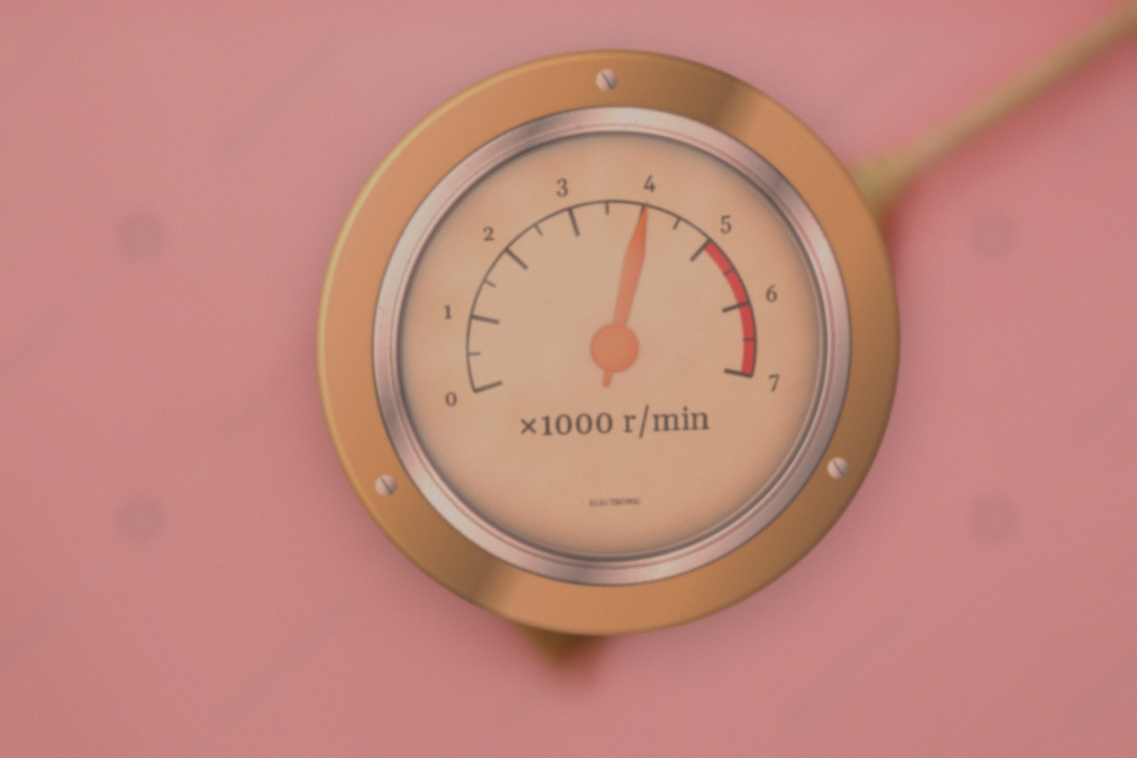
value=4000 unit=rpm
